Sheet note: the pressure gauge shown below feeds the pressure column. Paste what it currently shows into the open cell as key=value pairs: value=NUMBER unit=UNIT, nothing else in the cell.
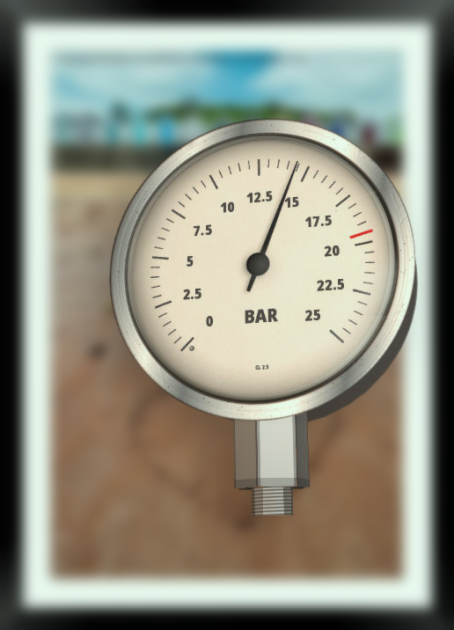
value=14.5 unit=bar
